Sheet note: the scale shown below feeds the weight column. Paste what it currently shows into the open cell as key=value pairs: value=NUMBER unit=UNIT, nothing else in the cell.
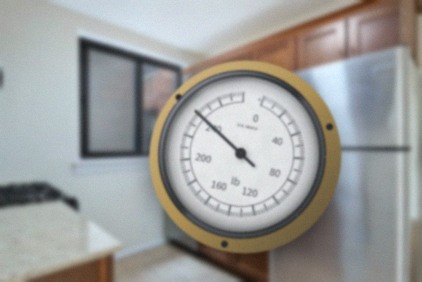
value=240 unit=lb
